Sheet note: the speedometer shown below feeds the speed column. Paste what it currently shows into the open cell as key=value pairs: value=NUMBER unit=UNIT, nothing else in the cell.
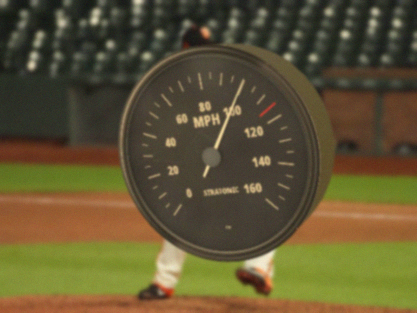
value=100 unit=mph
